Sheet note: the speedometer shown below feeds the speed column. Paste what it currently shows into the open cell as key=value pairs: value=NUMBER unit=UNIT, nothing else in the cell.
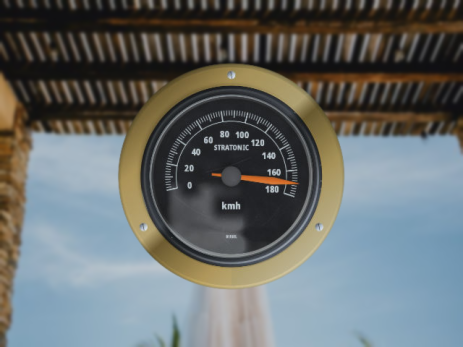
value=170 unit=km/h
